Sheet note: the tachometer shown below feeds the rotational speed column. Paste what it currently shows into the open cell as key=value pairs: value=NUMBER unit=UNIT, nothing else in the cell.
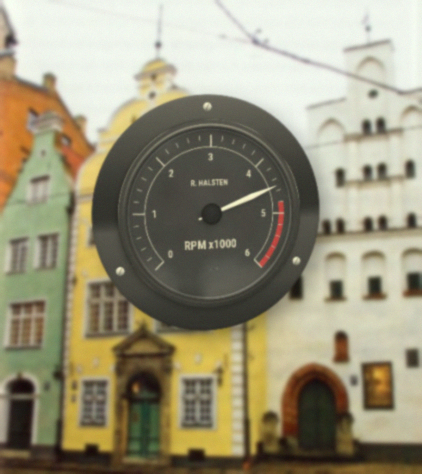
value=4500 unit=rpm
